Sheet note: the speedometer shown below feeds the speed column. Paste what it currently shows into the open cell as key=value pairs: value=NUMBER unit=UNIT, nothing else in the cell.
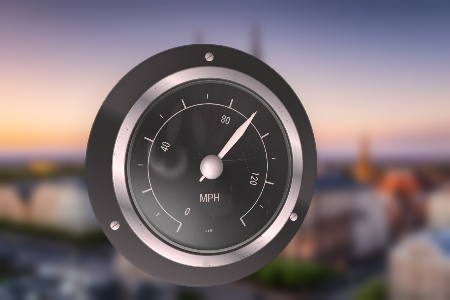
value=90 unit=mph
